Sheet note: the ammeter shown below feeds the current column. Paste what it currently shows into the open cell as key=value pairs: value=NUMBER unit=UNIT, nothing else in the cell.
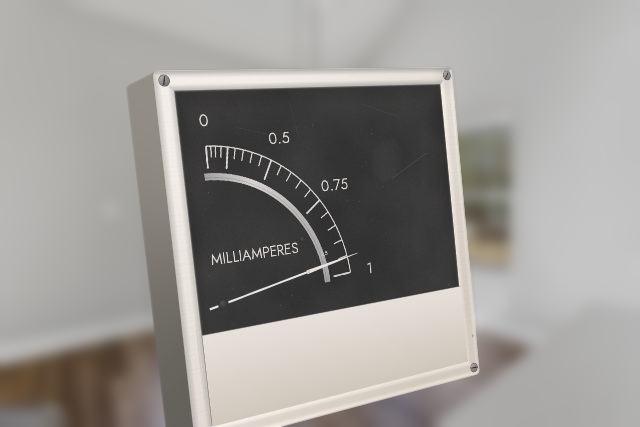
value=0.95 unit=mA
